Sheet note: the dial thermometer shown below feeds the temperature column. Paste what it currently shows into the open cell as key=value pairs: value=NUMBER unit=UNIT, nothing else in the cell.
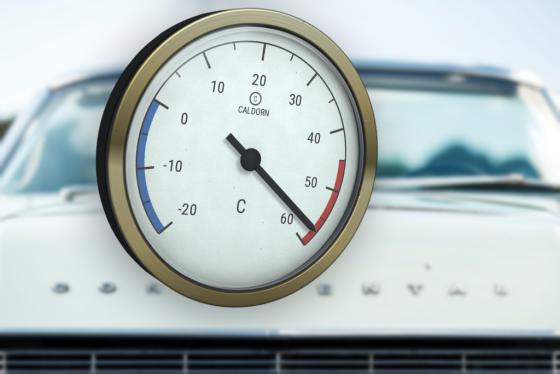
value=57.5 unit=°C
